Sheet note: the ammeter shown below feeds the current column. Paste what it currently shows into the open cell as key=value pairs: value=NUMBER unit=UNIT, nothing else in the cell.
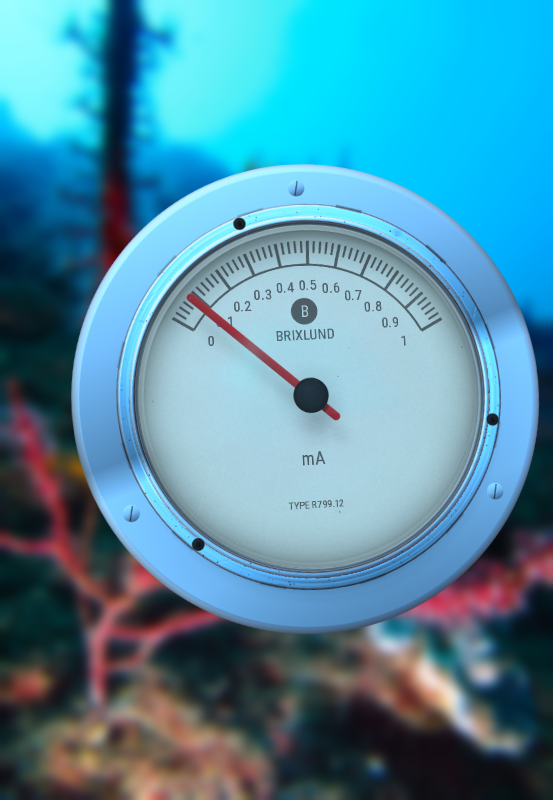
value=0.08 unit=mA
